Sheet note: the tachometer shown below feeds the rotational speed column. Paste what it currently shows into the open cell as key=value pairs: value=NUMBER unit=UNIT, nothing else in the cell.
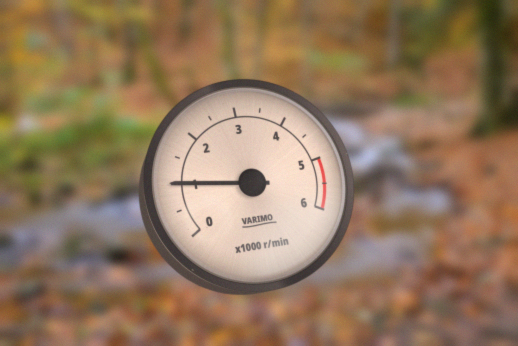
value=1000 unit=rpm
